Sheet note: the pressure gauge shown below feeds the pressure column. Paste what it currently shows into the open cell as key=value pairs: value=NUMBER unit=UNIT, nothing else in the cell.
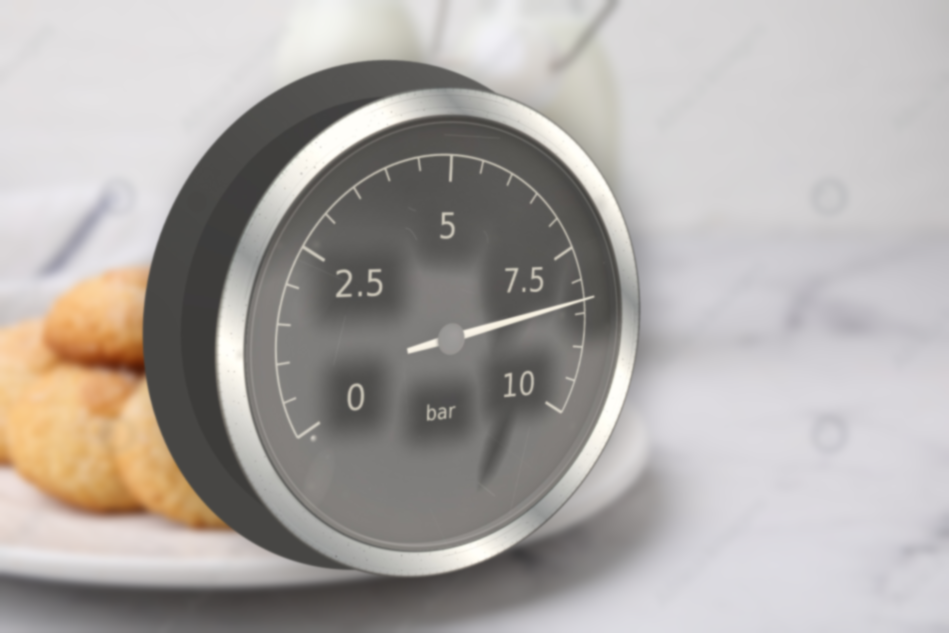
value=8.25 unit=bar
